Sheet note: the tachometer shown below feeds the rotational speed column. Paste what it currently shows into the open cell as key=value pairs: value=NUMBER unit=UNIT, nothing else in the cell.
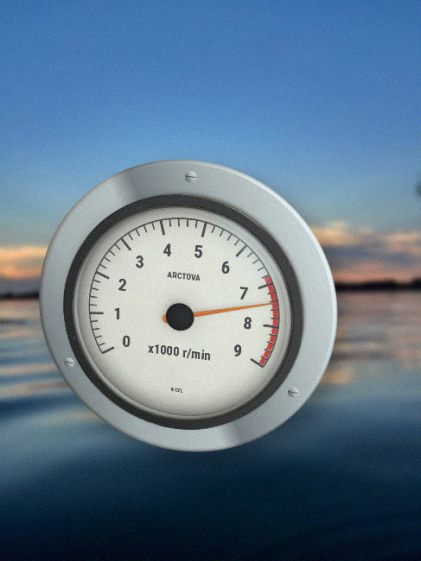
value=7400 unit=rpm
